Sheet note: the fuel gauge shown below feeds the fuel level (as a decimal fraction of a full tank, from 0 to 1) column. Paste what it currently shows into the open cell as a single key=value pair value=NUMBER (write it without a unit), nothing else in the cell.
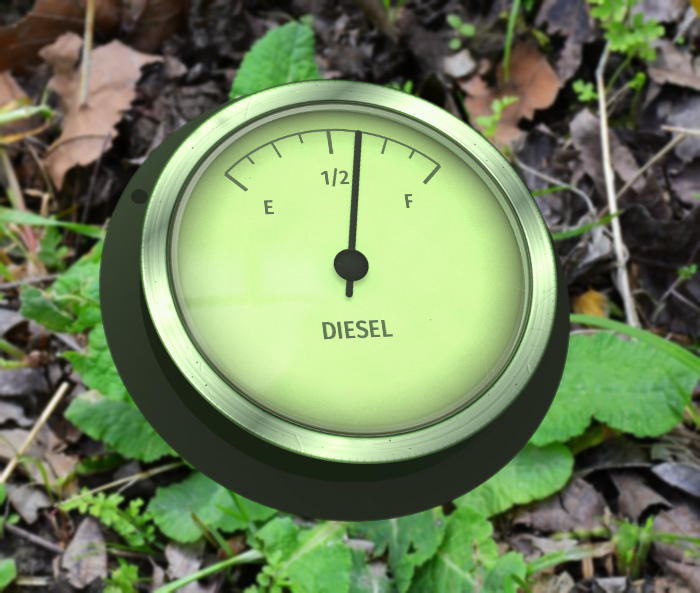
value=0.625
